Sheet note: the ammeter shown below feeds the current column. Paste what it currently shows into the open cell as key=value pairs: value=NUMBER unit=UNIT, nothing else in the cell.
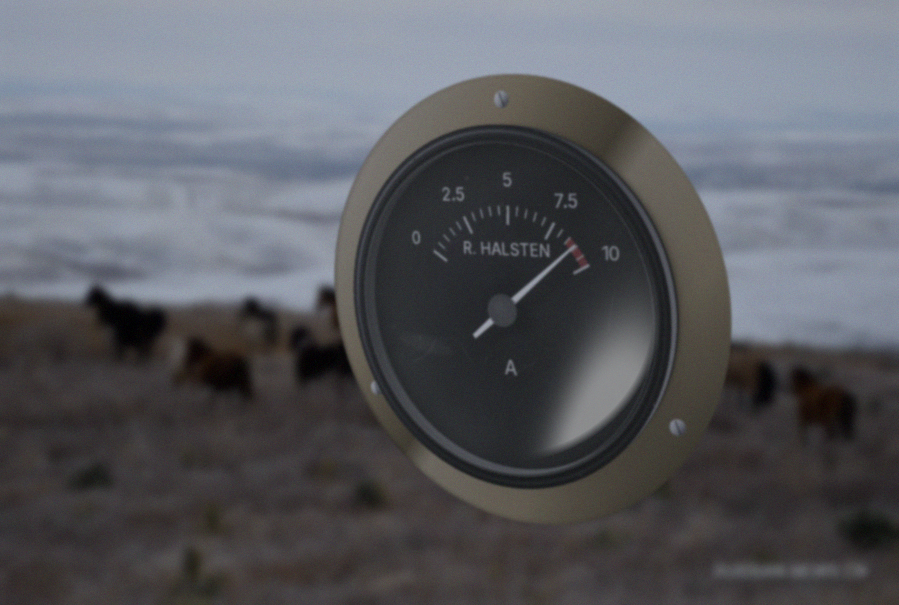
value=9 unit=A
